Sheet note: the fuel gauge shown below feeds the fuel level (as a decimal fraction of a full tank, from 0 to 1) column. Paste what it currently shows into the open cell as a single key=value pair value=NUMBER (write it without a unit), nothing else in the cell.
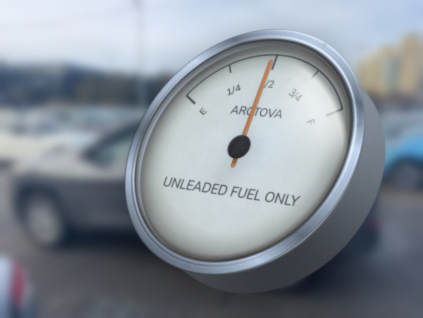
value=0.5
